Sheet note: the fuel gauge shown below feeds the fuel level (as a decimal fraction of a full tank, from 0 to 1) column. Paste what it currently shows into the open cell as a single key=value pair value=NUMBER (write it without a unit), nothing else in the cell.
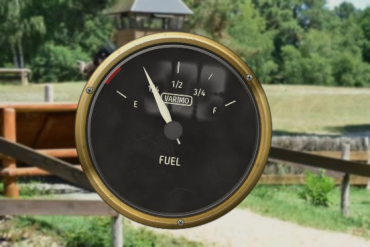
value=0.25
